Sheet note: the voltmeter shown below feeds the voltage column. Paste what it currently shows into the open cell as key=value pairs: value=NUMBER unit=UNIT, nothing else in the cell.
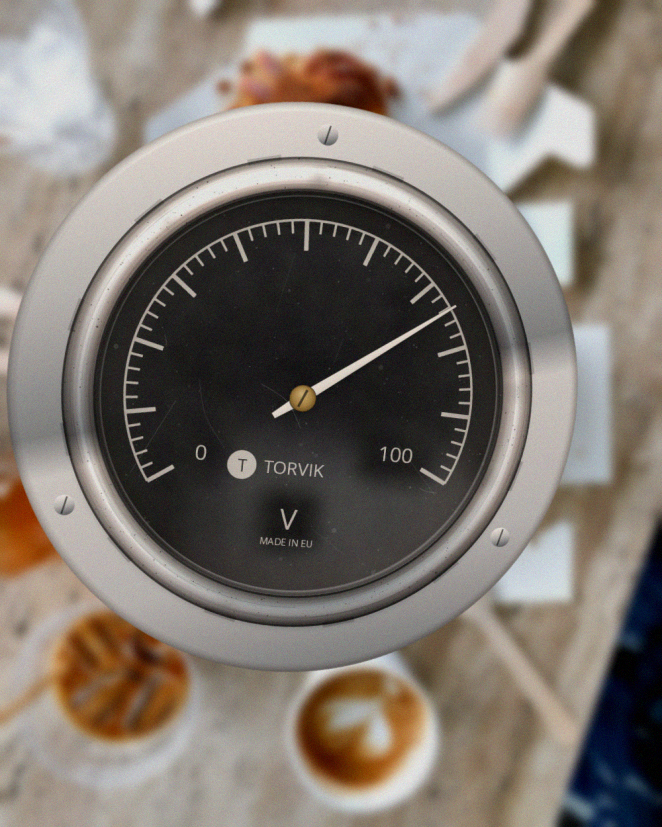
value=74 unit=V
